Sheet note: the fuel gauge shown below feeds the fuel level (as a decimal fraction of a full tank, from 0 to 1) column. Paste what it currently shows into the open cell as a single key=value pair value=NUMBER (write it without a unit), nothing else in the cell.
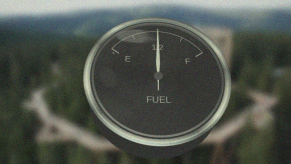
value=0.5
